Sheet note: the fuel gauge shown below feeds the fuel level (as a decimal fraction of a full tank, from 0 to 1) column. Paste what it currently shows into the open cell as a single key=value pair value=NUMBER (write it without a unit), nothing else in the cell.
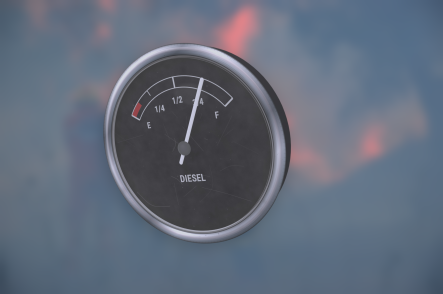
value=0.75
